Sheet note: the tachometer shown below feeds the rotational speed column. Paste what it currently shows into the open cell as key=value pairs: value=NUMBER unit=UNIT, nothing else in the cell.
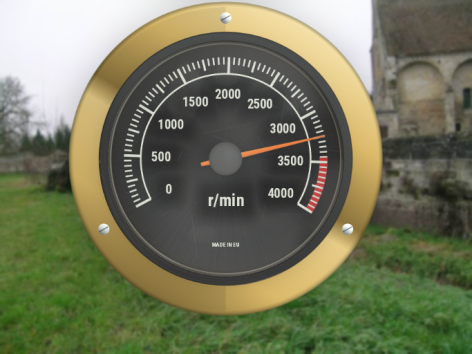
value=3250 unit=rpm
